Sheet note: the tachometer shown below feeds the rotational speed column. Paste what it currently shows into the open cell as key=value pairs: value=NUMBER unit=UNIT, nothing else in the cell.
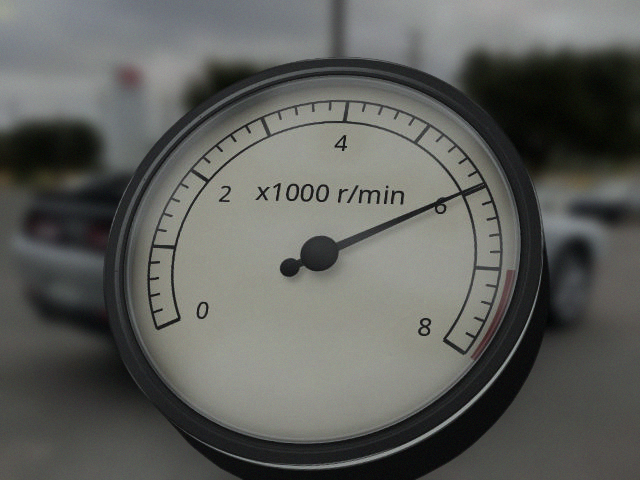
value=6000 unit=rpm
